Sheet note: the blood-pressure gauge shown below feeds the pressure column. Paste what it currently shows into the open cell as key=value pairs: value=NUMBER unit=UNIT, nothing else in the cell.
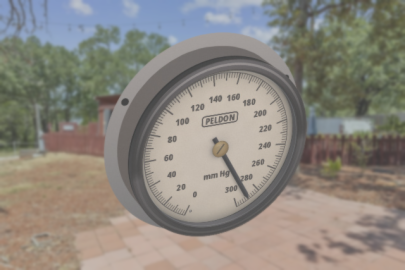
value=290 unit=mmHg
